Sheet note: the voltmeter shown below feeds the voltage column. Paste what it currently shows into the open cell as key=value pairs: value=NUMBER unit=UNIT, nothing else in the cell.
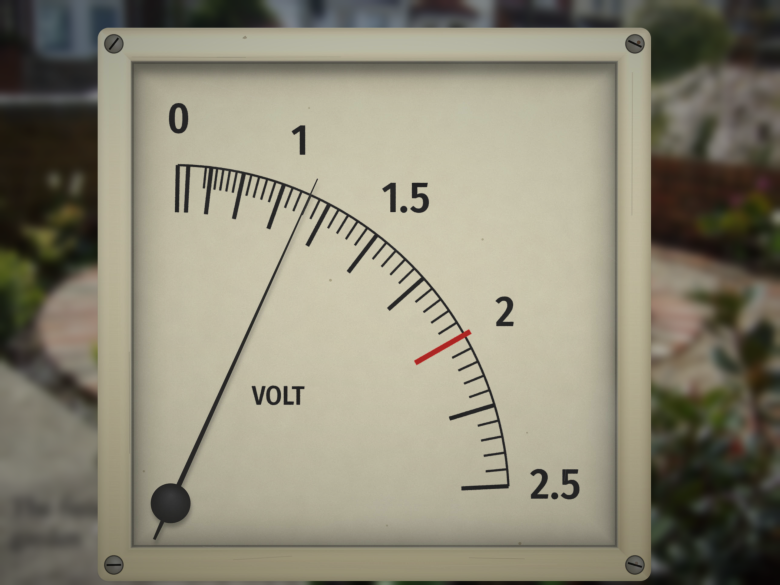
value=1.15 unit=V
